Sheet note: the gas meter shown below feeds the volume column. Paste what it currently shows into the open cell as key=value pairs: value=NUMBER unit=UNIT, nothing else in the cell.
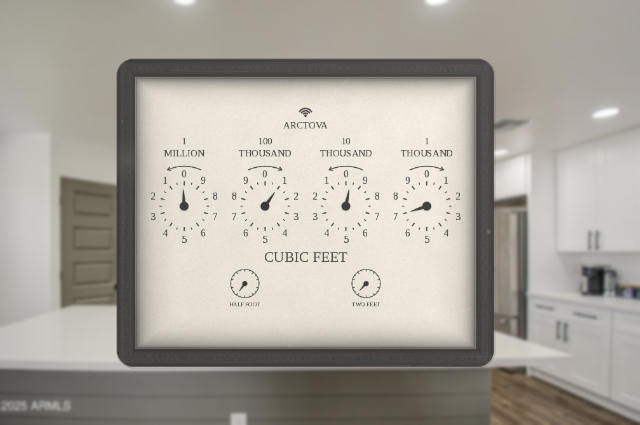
value=9700 unit=ft³
